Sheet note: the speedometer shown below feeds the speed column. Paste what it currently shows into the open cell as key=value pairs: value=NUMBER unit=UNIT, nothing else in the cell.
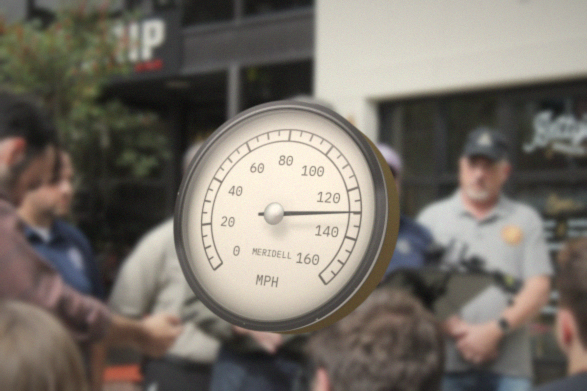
value=130 unit=mph
